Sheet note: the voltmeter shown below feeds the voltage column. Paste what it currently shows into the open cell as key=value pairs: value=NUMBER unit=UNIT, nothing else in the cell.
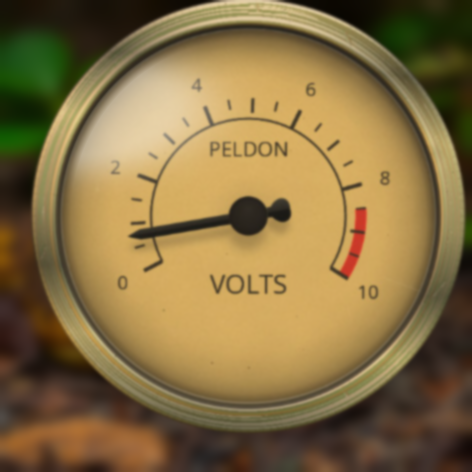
value=0.75 unit=V
